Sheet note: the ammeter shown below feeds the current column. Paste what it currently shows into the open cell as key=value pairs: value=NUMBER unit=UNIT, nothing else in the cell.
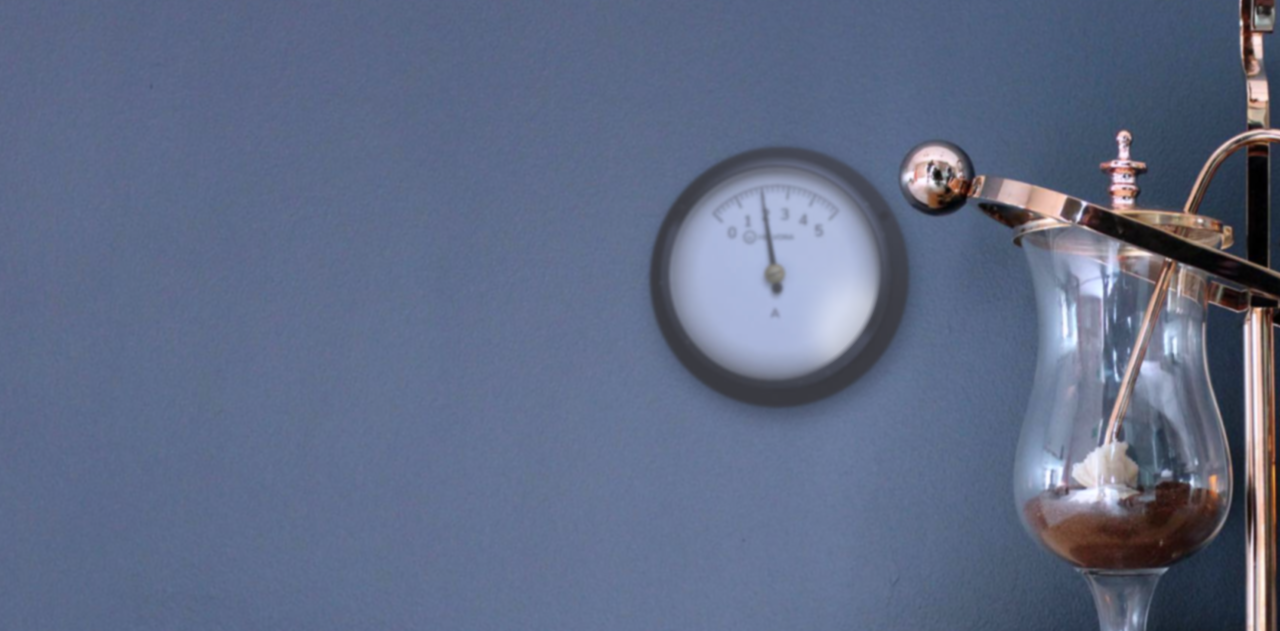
value=2 unit=A
